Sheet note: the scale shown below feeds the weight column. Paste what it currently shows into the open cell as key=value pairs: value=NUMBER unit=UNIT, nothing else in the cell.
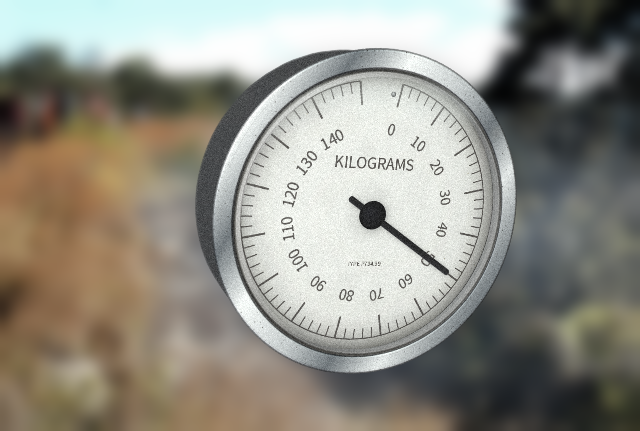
value=50 unit=kg
